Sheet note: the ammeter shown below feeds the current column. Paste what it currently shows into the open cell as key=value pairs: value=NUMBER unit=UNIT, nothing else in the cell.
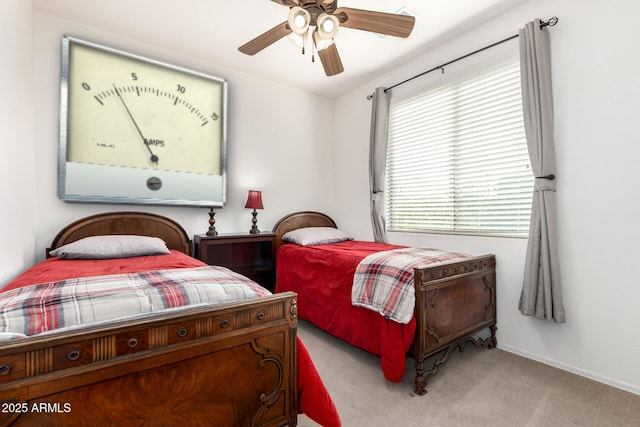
value=2.5 unit=A
